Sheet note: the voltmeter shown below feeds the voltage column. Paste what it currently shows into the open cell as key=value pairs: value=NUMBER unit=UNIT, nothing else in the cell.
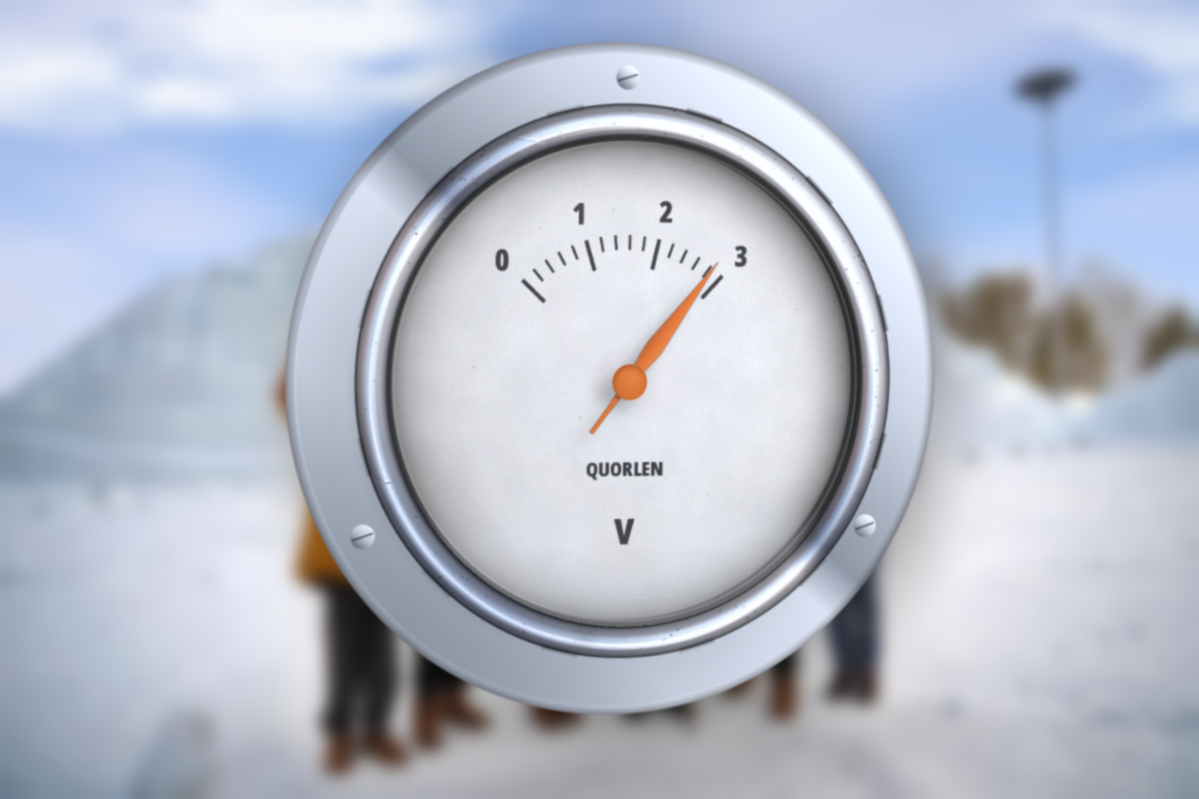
value=2.8 unit=V
